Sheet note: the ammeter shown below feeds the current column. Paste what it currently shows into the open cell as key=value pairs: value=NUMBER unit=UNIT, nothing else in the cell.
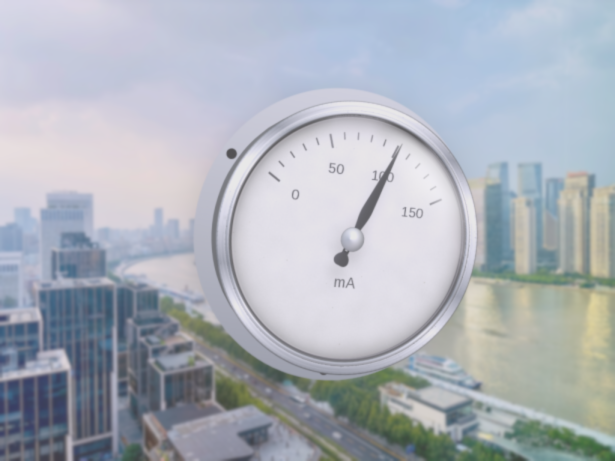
value=100 unit=mA
